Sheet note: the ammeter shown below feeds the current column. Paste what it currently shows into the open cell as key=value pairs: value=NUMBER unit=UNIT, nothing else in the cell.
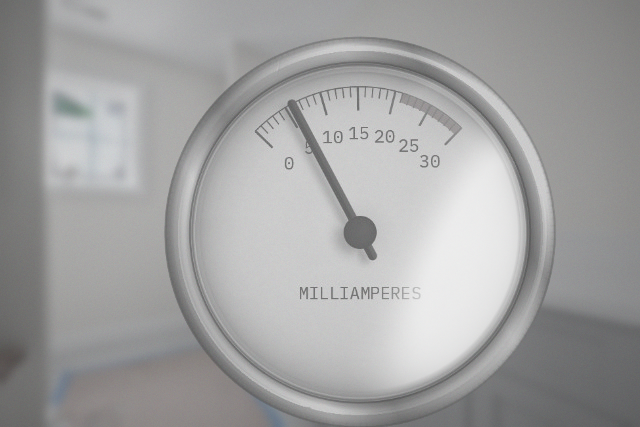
value=6 unit=mA
